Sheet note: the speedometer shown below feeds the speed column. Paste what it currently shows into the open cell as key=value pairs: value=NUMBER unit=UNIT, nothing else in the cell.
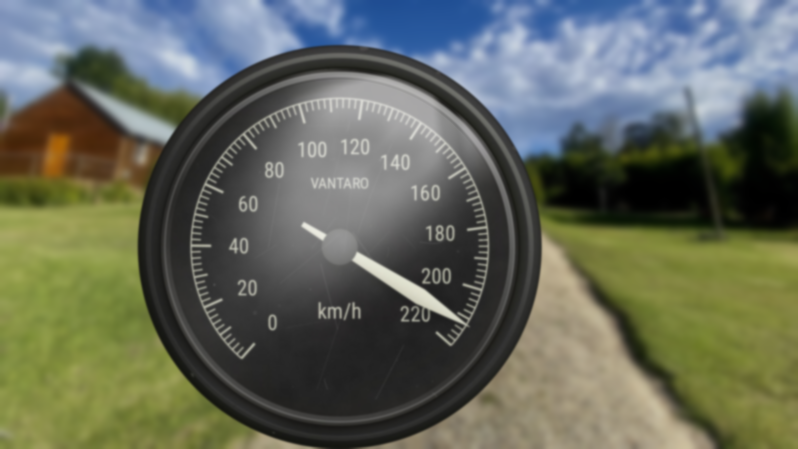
value=212 unit=km/h
